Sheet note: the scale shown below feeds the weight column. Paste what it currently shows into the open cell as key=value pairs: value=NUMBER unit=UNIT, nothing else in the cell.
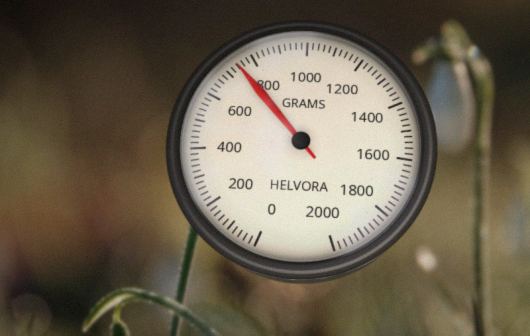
value=740 unit=g
